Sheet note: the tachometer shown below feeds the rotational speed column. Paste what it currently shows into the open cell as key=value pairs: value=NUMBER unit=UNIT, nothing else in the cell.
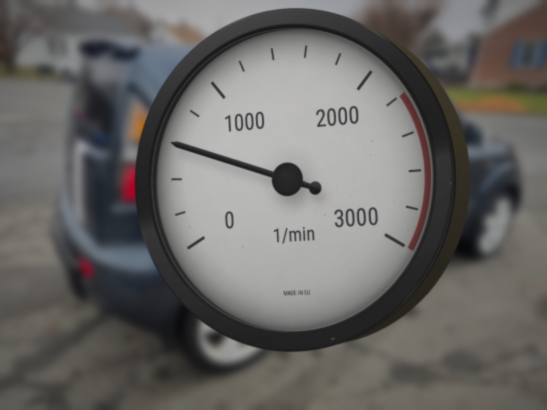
value=600 unit=rpm
